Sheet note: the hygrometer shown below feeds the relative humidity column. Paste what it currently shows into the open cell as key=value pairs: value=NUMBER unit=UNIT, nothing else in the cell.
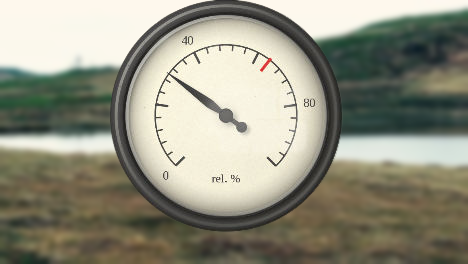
value=30 unit=%
